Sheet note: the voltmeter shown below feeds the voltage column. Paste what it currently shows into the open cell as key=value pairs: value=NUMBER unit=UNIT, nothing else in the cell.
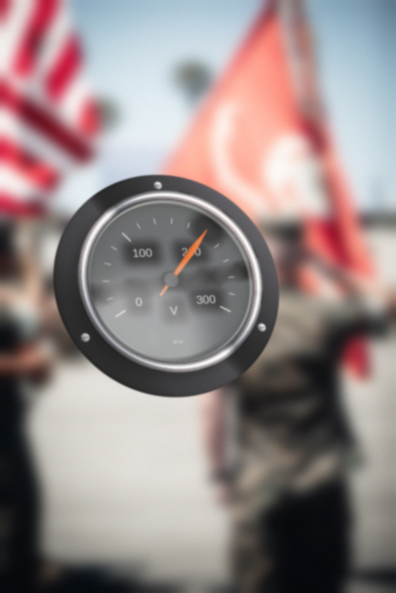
value=200 unit=V
